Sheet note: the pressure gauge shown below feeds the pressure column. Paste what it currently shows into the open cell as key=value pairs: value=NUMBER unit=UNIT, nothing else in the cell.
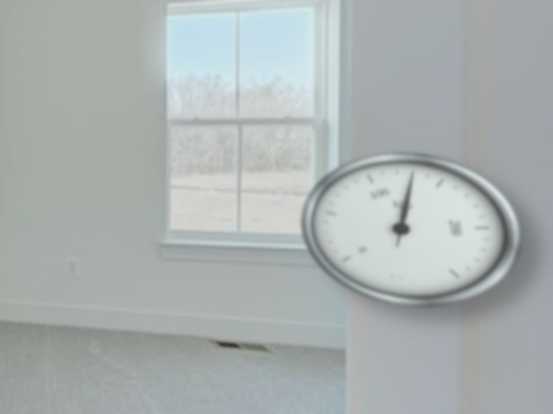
value=130 unit=kPa
